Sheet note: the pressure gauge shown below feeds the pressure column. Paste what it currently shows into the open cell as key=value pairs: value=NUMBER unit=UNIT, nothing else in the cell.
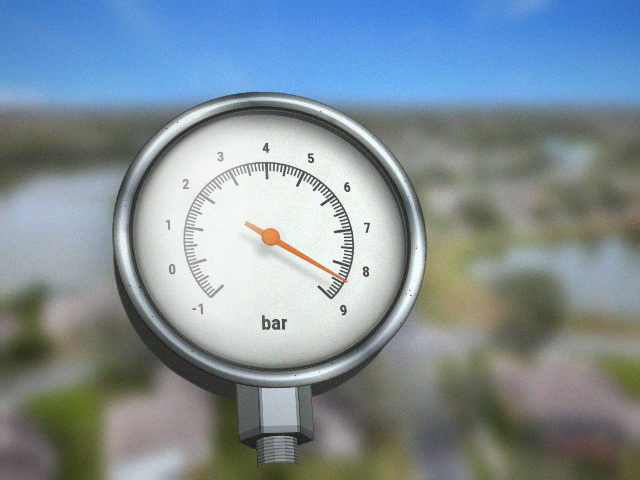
value=8.5 unit=bar
